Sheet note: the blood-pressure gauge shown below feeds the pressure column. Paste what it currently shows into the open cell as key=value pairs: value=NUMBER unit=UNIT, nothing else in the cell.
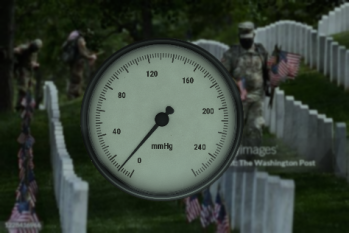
value=10 unit=mmHg
